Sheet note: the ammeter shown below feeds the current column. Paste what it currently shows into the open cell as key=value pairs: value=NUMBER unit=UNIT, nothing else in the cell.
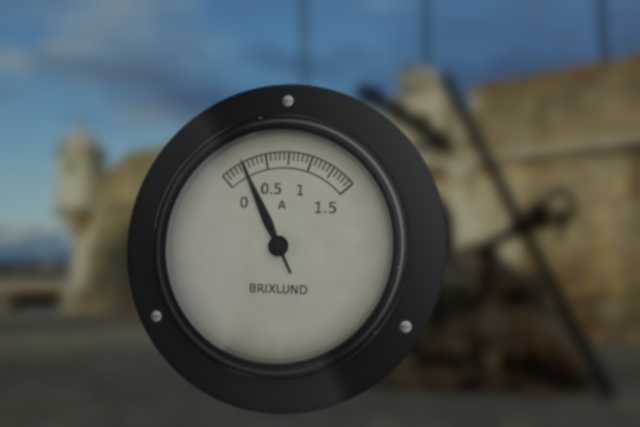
value=0.25 unit=A
